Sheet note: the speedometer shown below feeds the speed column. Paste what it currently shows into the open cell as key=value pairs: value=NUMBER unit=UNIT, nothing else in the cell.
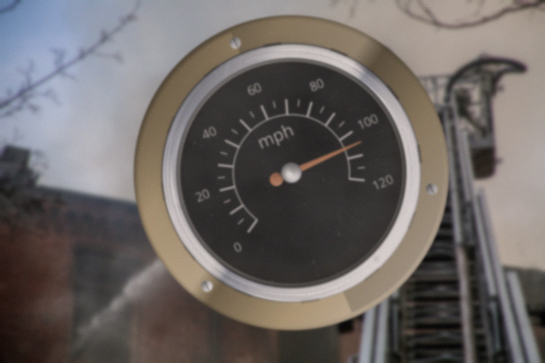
value=105 unit=mph
